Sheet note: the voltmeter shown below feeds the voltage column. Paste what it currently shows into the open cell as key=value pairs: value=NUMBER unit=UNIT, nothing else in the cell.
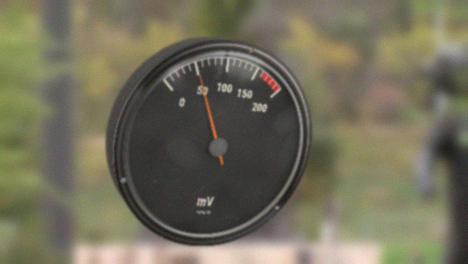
value=50 unit=mV
